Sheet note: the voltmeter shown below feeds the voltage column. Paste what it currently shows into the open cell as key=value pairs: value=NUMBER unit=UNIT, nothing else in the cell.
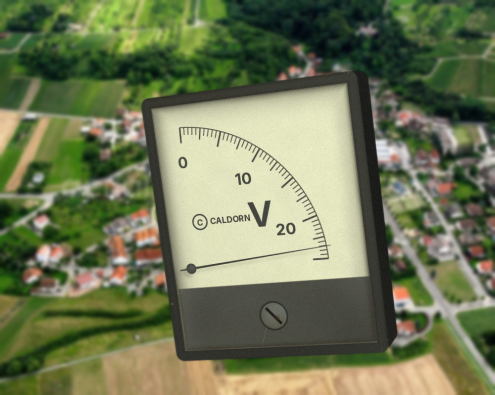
value=23.5 unit=V
